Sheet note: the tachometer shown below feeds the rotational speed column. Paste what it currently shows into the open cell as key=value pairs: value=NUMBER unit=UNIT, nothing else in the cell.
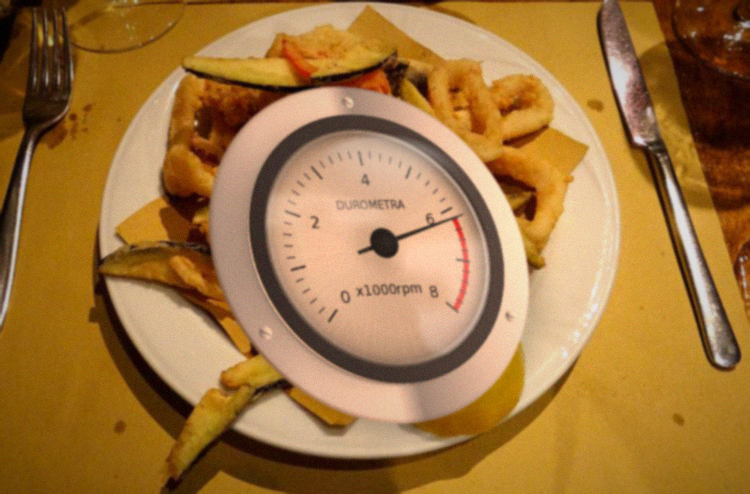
value=6200 unit=rpm
